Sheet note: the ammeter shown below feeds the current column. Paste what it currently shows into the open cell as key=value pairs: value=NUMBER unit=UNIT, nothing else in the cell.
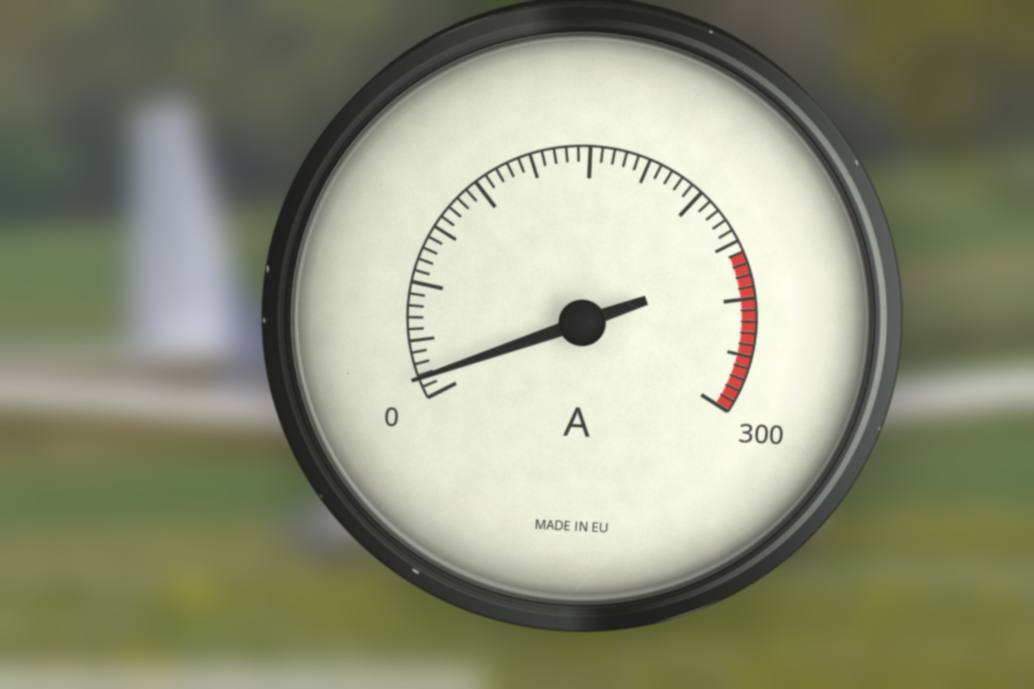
value=10 unit=A
